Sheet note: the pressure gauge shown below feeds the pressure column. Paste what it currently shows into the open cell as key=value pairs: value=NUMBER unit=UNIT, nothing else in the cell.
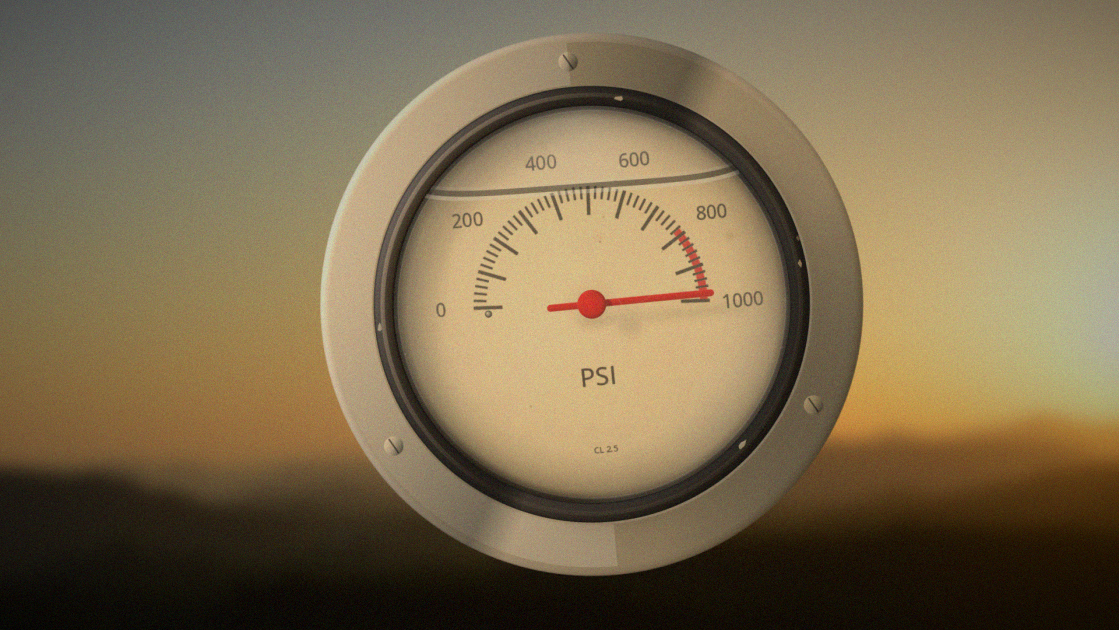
value=980 unit=psi
